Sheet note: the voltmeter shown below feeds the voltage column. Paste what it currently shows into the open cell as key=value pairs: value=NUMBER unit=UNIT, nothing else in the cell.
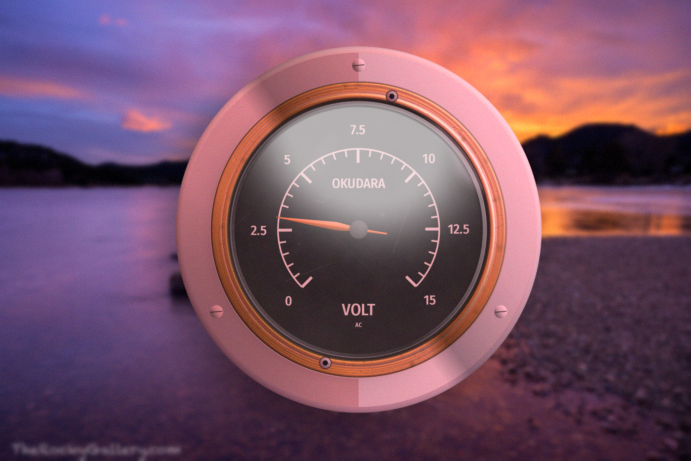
value=3 unit=V
